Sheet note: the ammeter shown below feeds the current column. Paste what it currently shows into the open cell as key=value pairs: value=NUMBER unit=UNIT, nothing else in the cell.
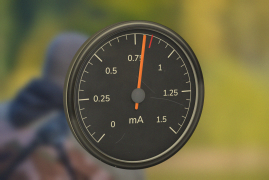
value=0.8 unit=mA
